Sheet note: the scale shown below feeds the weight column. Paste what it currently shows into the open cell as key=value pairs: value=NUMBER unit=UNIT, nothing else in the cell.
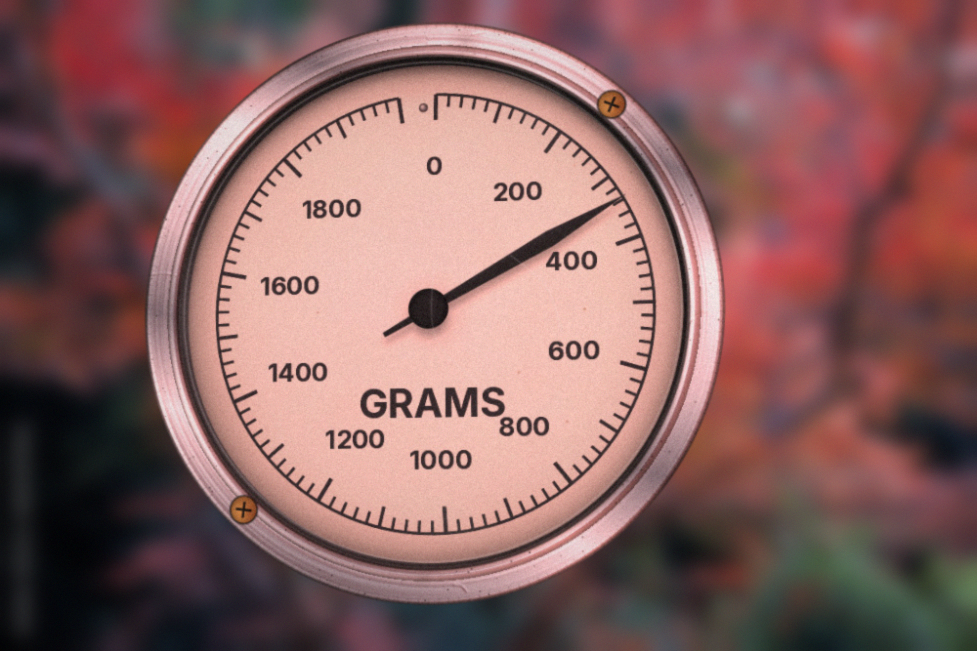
value=340 unit=g
